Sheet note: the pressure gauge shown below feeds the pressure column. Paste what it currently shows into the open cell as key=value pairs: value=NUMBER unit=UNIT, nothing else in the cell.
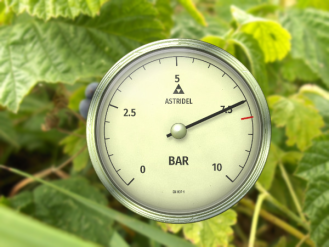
value=7.5 unit=bar
